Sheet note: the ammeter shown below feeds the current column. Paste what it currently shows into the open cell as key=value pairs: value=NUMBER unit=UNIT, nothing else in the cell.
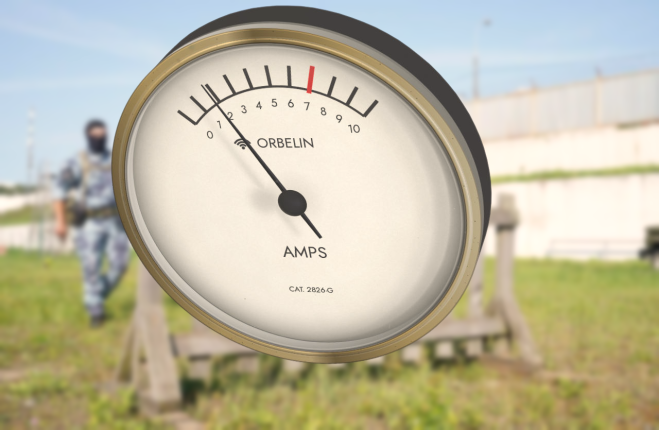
value=2 unit=A
